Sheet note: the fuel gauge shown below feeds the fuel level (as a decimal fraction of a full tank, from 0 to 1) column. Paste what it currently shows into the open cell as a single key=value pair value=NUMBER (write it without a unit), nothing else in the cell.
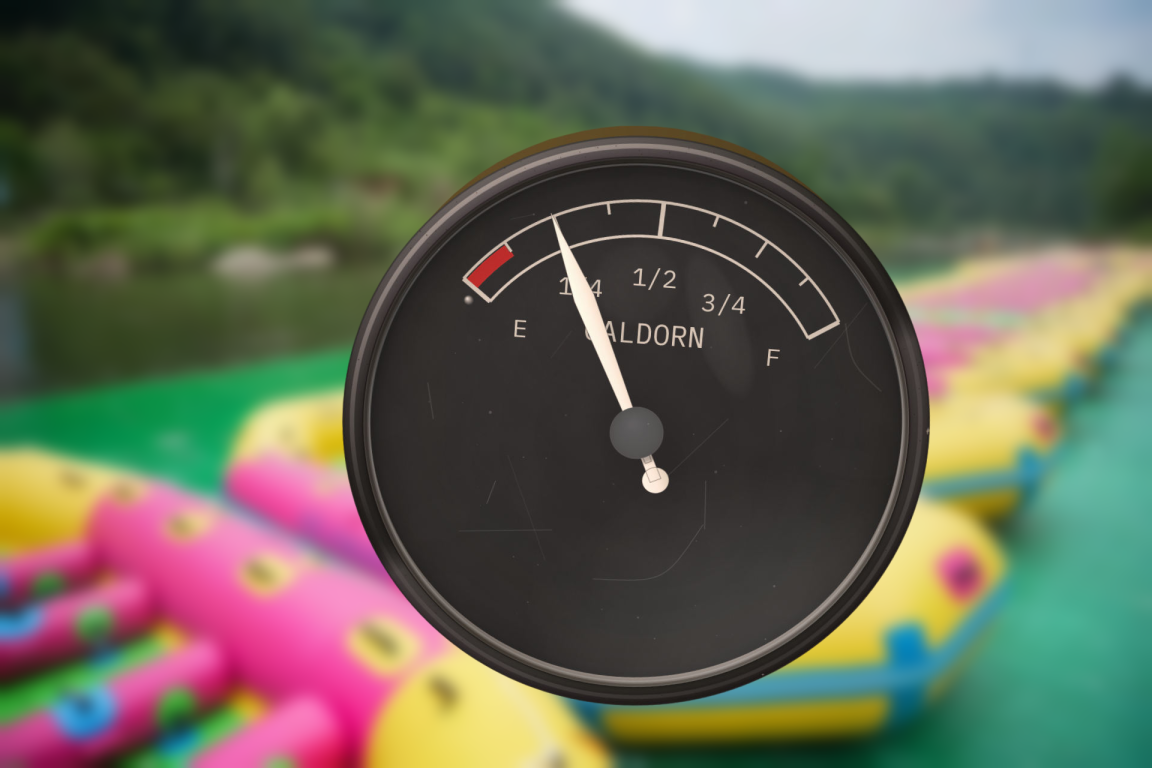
value=0.25
